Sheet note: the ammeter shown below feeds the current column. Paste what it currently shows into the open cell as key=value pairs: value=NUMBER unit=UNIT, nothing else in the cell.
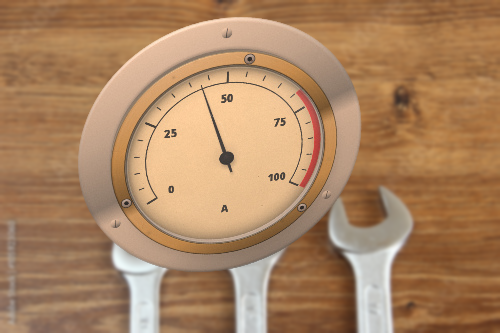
value=42.5 unit=A
